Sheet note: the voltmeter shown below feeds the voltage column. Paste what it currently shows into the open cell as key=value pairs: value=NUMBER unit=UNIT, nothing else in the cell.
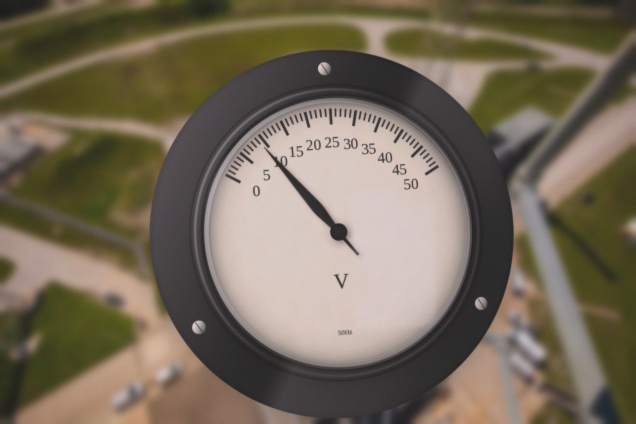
value=9 unit=V
